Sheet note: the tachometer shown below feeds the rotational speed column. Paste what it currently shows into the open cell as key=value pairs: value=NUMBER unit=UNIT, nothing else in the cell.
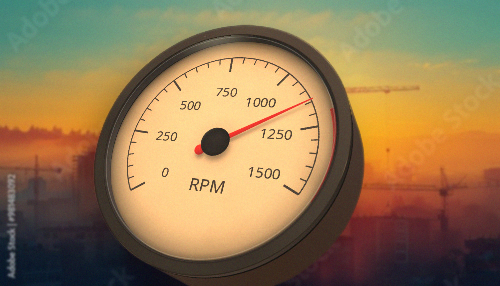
value=1150 unit=rpm
